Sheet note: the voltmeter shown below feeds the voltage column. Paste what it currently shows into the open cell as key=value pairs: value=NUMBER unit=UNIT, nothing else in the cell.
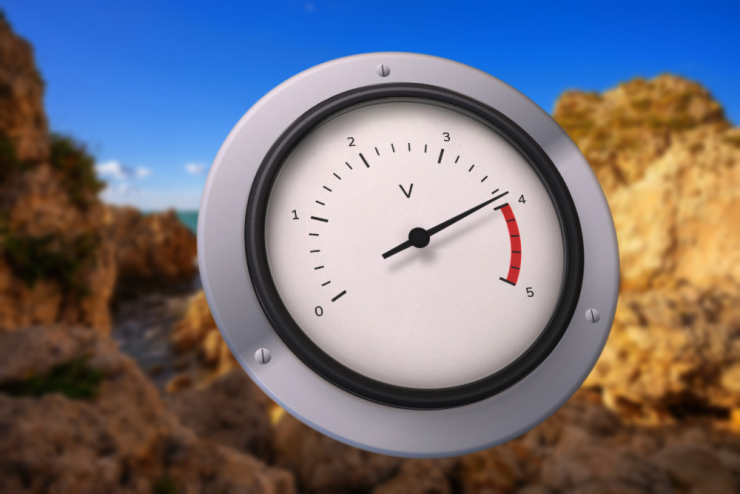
value=3.9 unit=V
